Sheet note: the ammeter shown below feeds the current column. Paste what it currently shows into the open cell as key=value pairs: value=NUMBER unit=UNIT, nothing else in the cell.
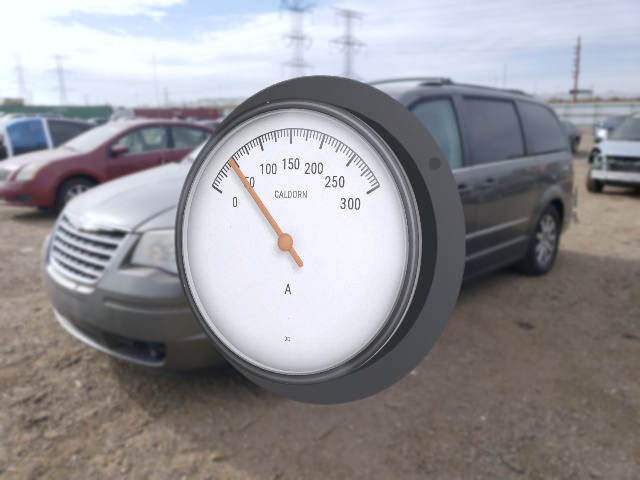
value=50 unit=A
